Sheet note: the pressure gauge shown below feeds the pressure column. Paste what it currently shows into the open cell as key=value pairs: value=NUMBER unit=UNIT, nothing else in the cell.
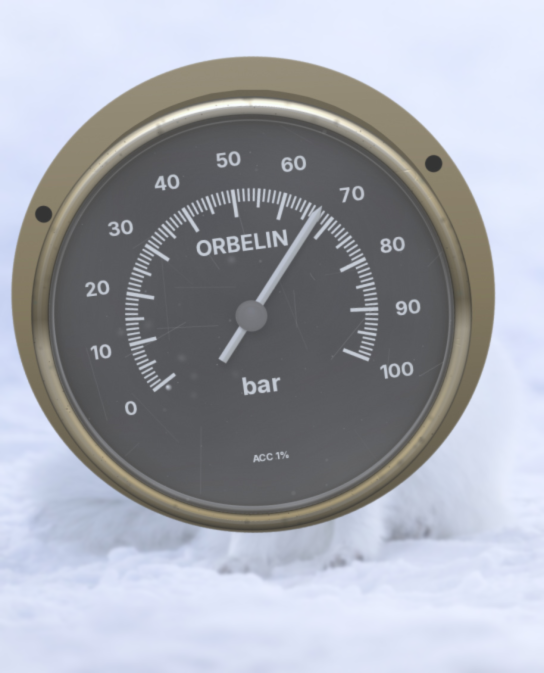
value=67 unit=bar
